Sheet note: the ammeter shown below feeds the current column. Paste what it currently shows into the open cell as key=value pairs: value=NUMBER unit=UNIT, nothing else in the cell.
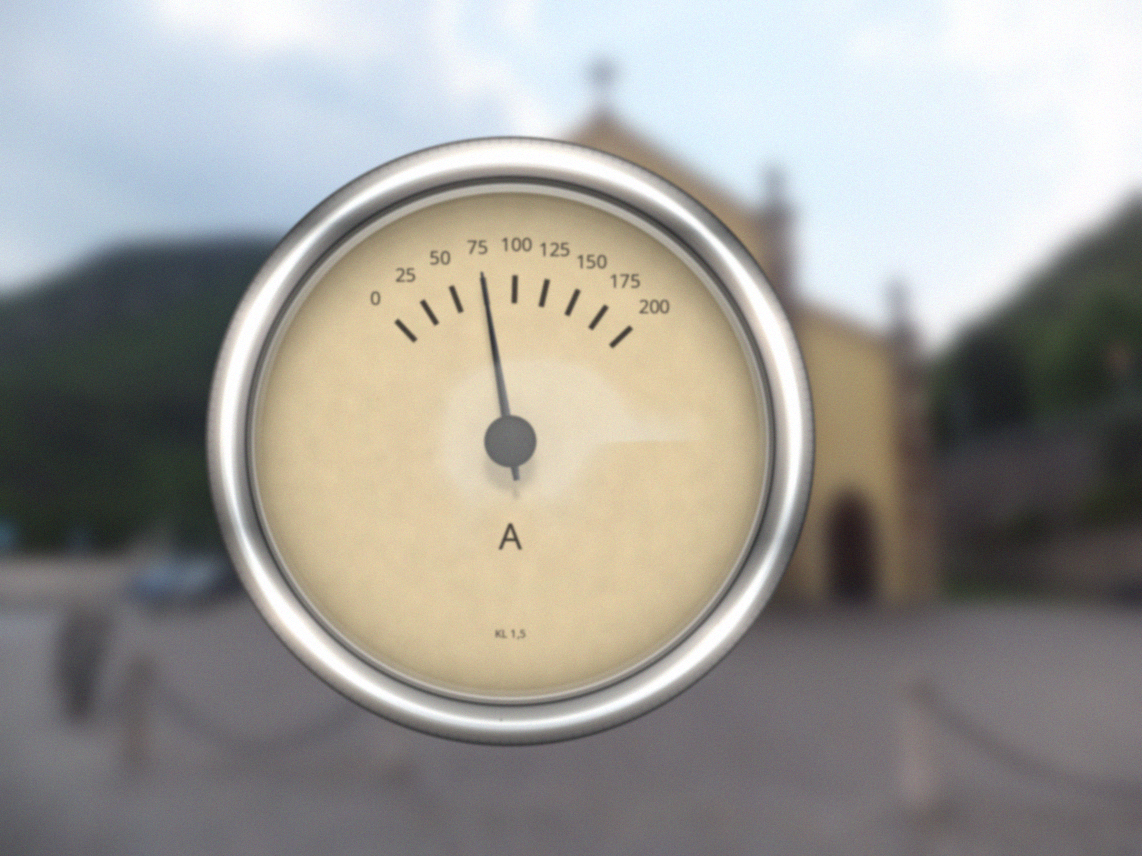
value=75 unit=A
